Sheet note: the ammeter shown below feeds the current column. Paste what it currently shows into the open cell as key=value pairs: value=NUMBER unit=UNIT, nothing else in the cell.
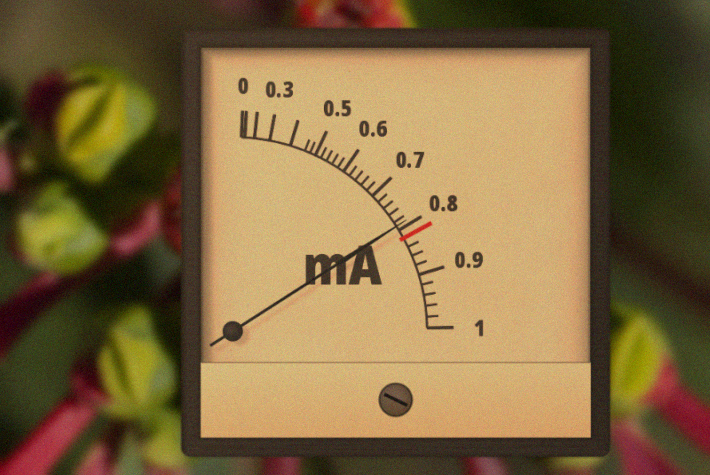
value=0.79 unit=mA
